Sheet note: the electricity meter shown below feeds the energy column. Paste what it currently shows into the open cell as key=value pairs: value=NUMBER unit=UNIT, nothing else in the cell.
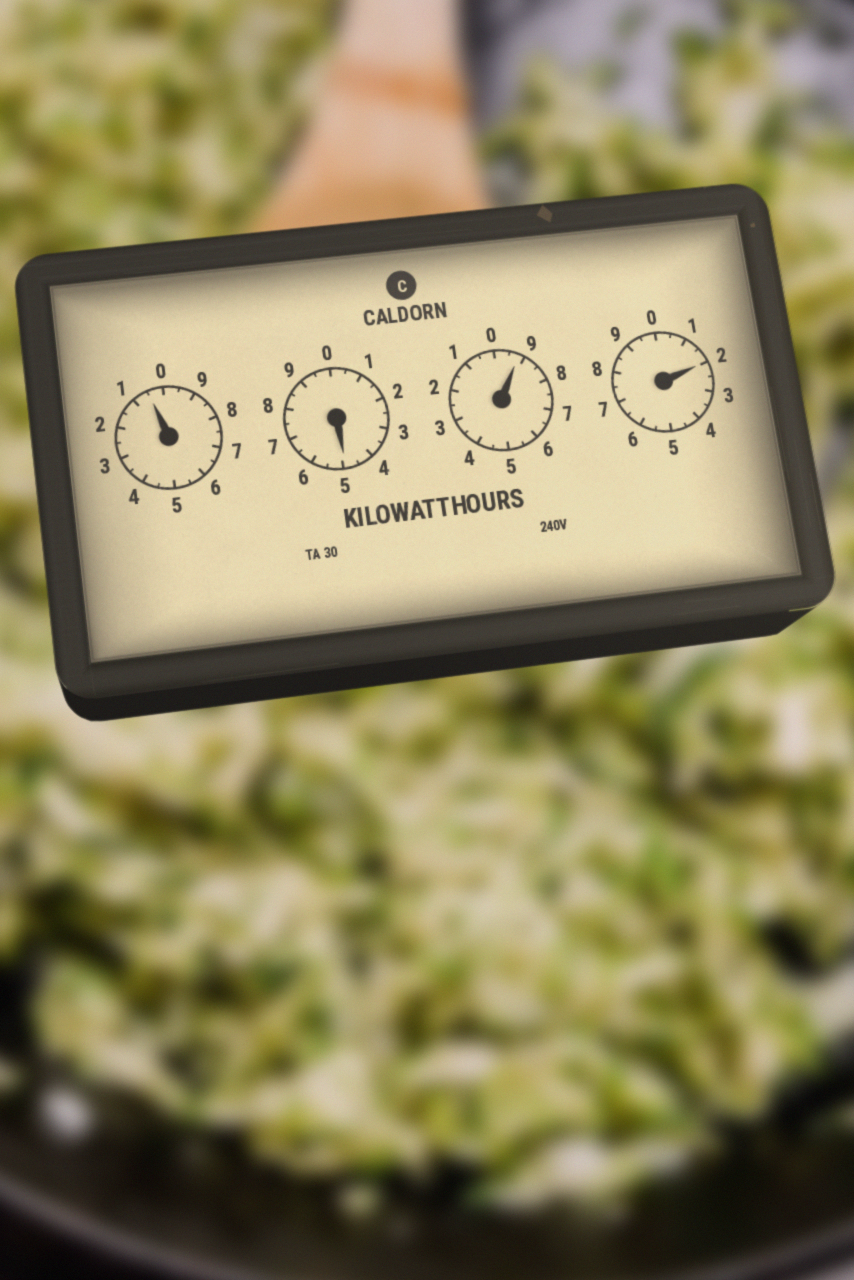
value=492 unit=kWh
